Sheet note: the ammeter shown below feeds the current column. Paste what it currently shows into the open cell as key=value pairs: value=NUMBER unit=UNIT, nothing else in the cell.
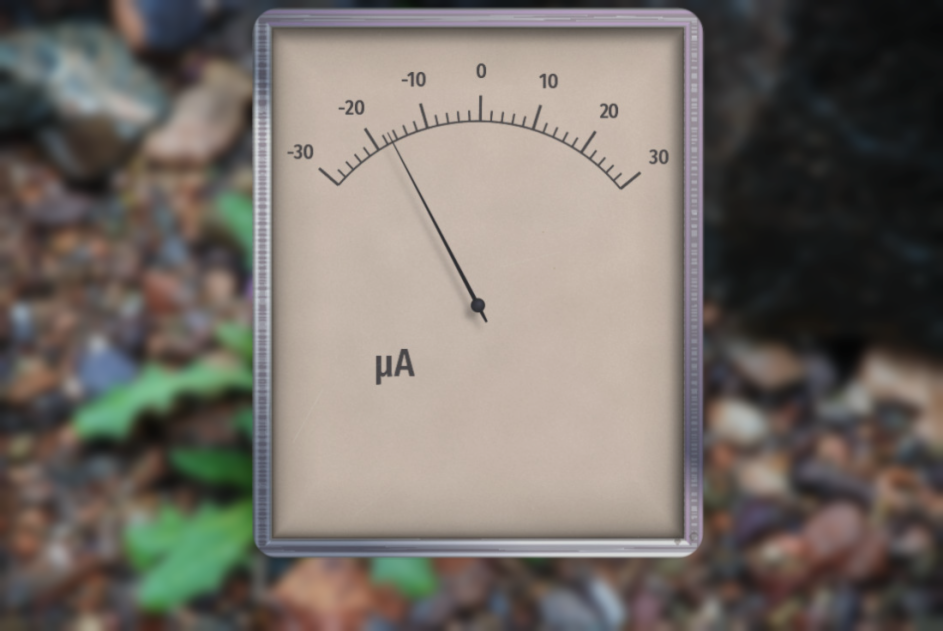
value=-17 unit=µA
